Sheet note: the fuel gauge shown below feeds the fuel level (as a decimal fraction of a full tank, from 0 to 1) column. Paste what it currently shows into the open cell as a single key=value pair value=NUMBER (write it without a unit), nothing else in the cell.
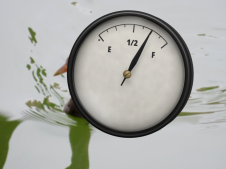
value=0.75
